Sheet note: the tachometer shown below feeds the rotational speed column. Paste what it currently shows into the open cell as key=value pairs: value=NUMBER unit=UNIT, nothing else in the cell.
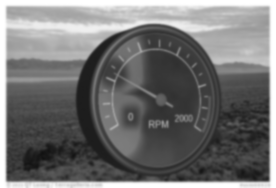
value=450 unit=rpm
